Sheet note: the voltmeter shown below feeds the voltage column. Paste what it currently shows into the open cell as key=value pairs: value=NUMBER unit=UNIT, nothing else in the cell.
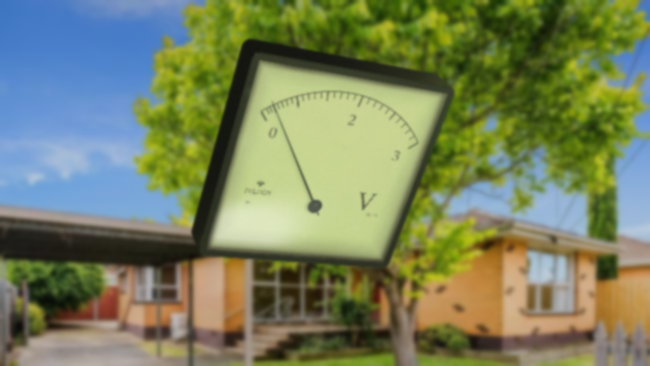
value=0.5 unit=V
